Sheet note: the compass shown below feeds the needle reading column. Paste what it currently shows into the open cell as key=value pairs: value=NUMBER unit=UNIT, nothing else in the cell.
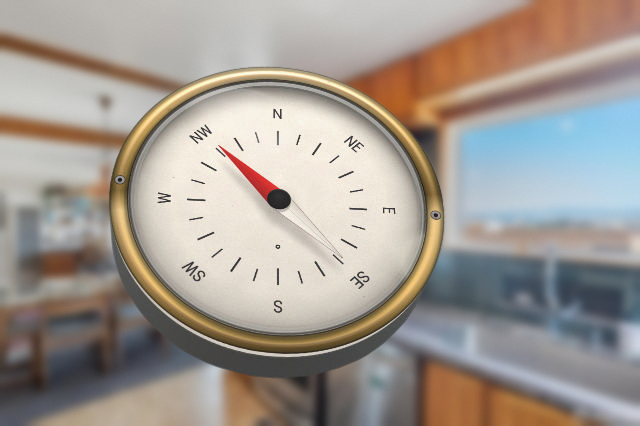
value=315 unit=°
